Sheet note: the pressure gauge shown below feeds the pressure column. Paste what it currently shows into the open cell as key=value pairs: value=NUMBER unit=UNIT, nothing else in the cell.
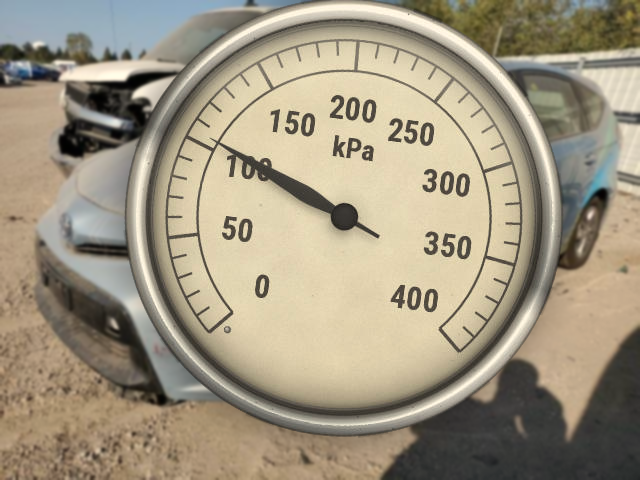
value=105 unit=kPa
